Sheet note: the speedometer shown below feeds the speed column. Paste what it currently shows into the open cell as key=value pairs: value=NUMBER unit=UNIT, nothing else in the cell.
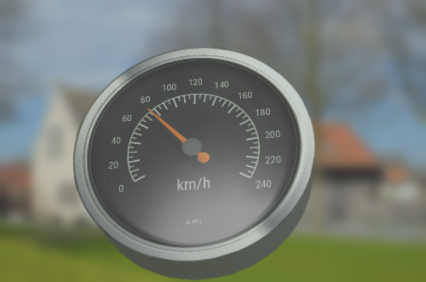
value=75 unit=km/h
